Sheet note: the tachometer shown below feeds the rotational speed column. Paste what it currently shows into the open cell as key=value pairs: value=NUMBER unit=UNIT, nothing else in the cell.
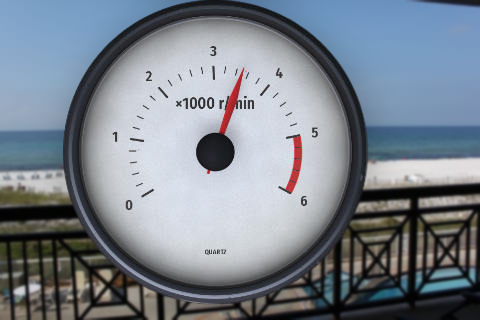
value=3500 unit=rpm
